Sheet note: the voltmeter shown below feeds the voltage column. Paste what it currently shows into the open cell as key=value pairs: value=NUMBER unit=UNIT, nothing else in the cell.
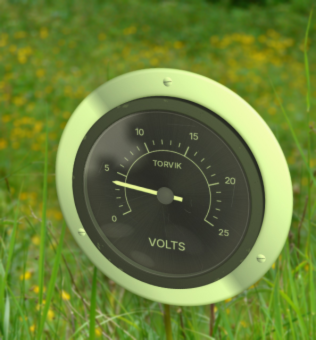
value=4 unit=V
